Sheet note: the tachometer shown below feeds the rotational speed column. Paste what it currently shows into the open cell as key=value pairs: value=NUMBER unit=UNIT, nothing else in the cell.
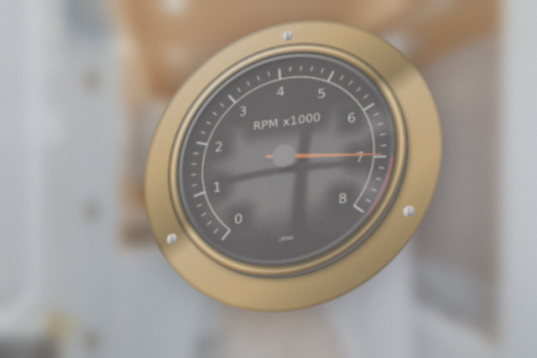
value=7000 unit=rpm
